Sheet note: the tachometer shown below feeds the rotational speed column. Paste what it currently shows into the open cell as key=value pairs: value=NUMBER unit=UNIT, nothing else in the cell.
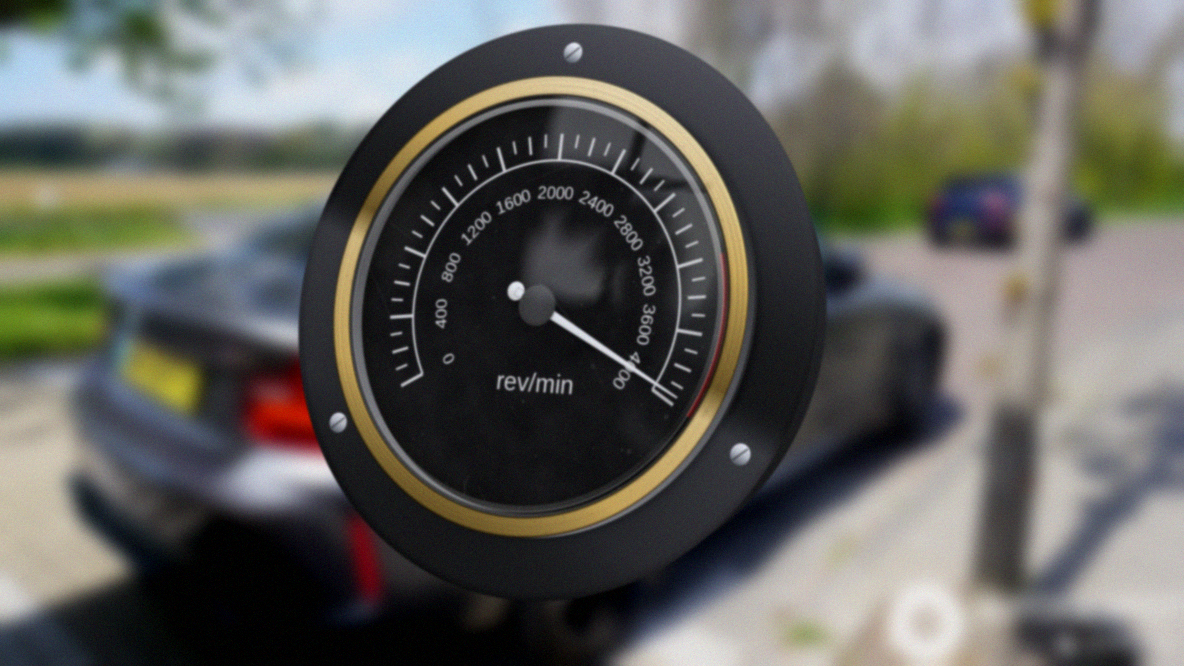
value=3950 unit=rpm
